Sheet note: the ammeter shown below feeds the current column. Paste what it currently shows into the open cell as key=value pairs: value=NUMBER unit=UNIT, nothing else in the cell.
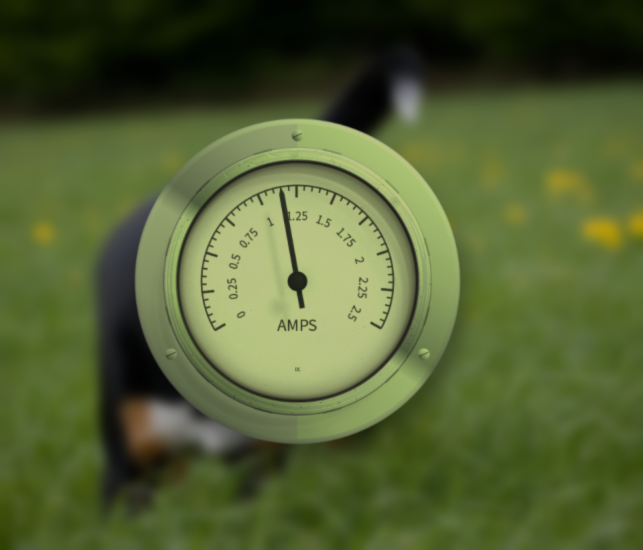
value=1.15 unit=A
